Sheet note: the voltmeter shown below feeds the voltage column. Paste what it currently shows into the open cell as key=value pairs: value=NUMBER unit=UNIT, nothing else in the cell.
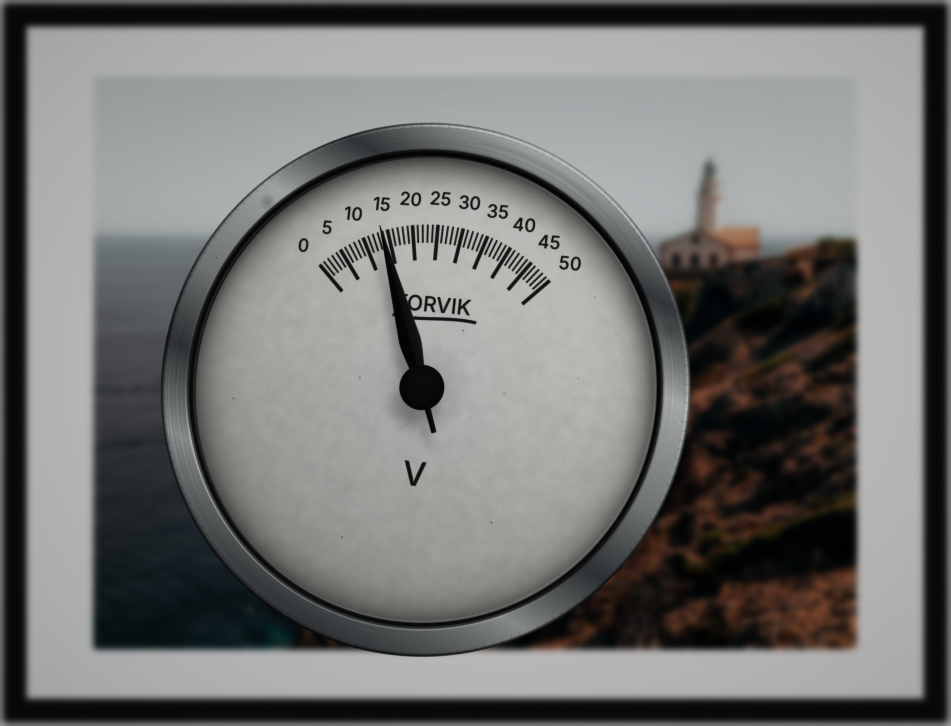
value=14 unit=V
